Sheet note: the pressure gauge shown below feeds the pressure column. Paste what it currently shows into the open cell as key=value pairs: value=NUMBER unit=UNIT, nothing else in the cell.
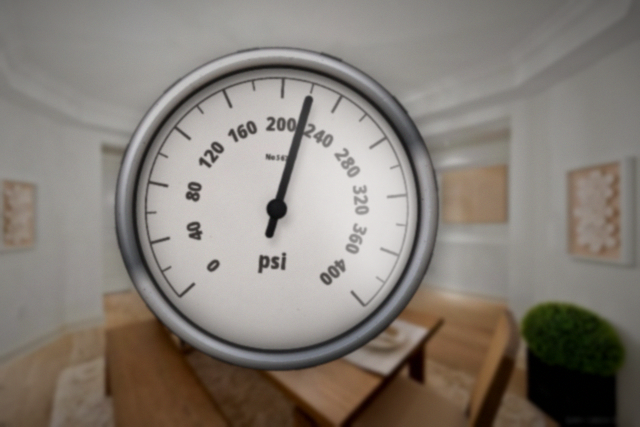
value=220 unit=psi
